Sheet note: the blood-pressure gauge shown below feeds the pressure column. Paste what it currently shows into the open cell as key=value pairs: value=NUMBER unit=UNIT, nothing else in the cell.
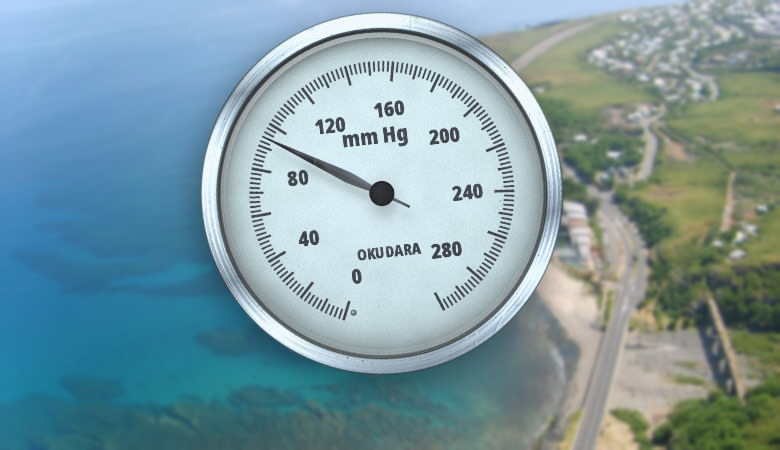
value=94 unit=mmHg
